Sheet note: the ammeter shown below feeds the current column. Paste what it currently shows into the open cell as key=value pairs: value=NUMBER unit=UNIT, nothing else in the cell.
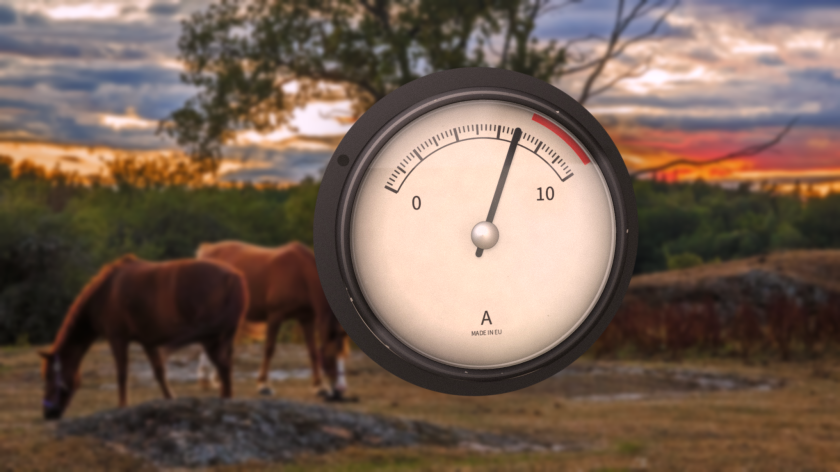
value=6.8 unit=A
